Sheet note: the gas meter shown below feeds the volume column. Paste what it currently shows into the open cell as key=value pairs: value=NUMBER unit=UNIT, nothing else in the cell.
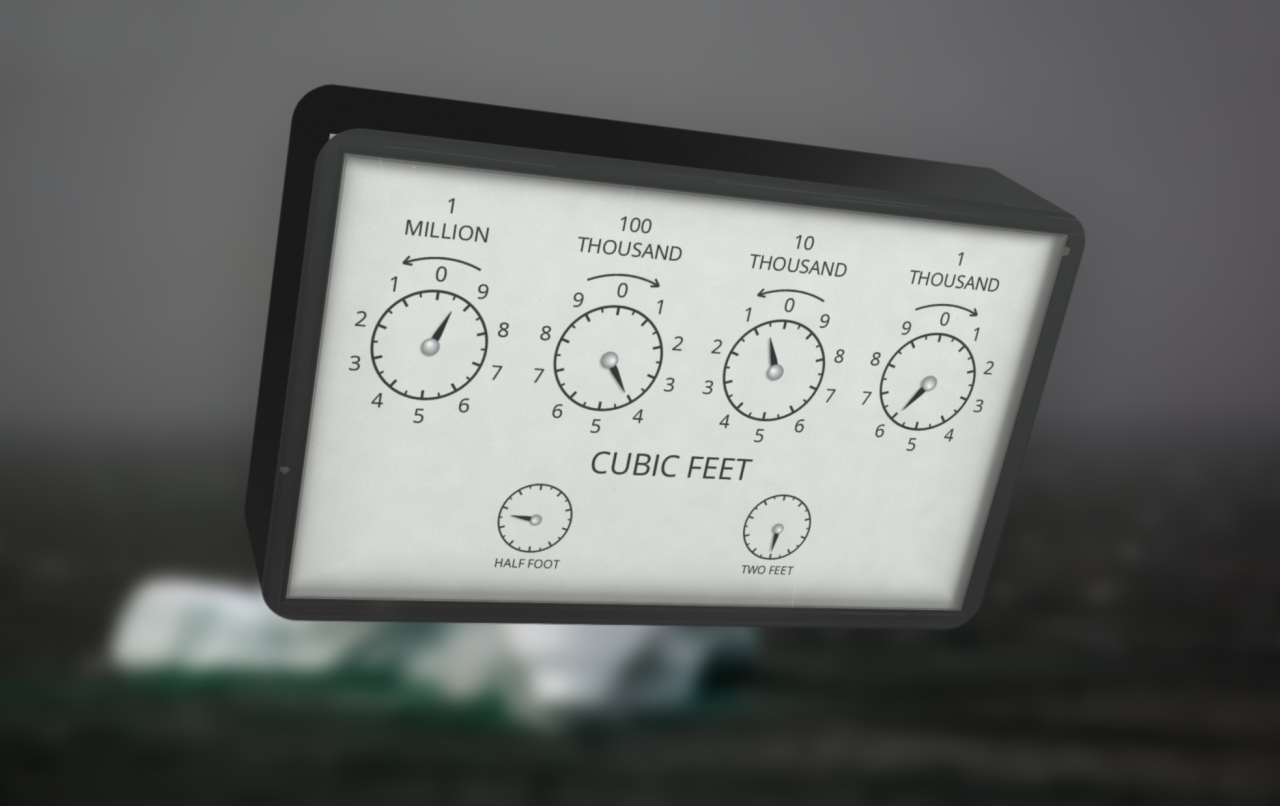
value=940600 unit=ft³
